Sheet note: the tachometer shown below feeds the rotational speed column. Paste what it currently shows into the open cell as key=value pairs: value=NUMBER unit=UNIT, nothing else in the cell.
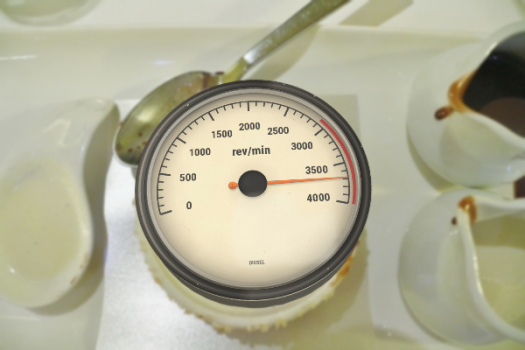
value=3700 unit=rpm
